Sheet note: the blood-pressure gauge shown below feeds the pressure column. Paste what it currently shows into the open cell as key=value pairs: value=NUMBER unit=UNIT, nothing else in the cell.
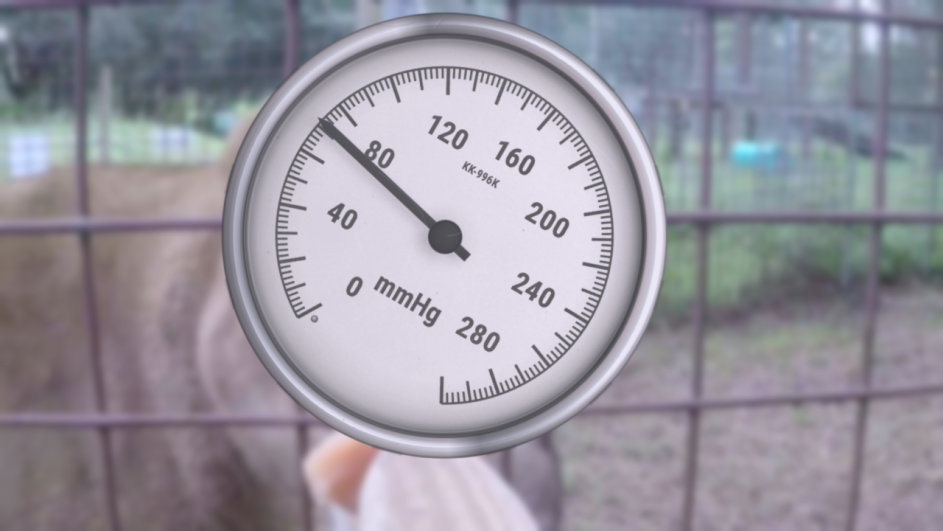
value=72 unit=mmHg
